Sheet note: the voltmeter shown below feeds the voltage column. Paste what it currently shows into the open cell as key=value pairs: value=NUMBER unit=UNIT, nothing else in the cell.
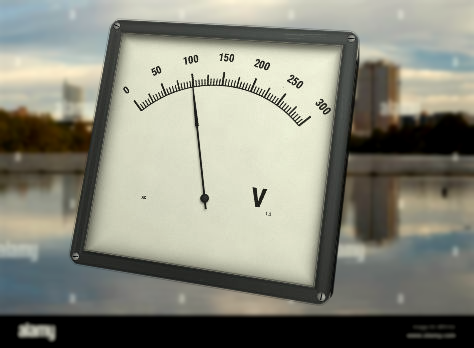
value=100 unit=V
